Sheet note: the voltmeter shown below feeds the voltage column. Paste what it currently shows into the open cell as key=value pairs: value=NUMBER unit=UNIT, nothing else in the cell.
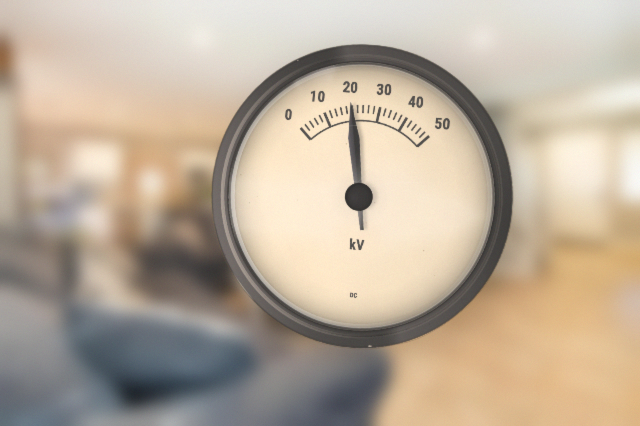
value=20 unit=kV
